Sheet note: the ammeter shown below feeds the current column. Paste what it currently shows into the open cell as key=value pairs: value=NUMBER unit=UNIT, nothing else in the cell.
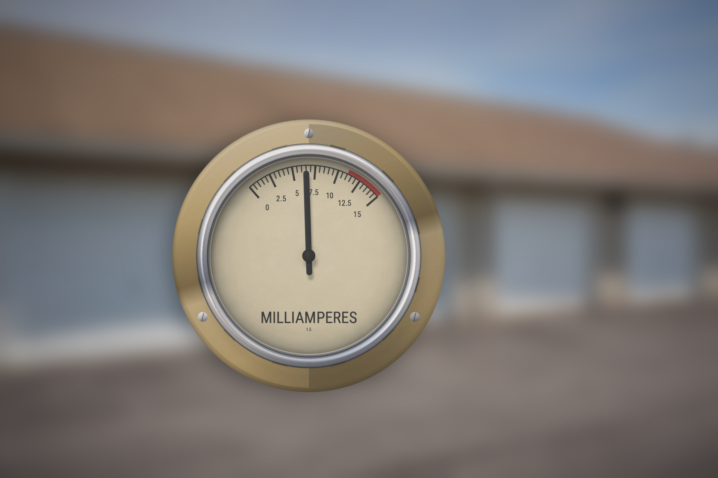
value=6.5 unit=mA
